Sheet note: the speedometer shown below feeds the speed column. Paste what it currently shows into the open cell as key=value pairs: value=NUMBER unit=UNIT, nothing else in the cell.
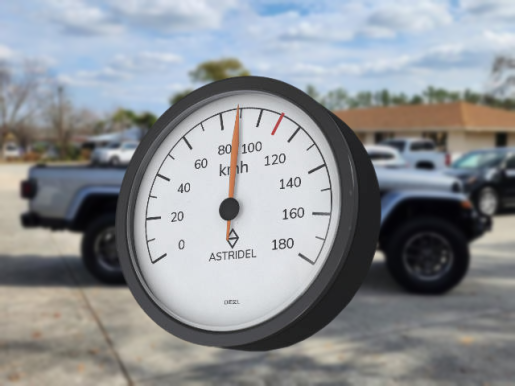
value=90 unit=km/h
